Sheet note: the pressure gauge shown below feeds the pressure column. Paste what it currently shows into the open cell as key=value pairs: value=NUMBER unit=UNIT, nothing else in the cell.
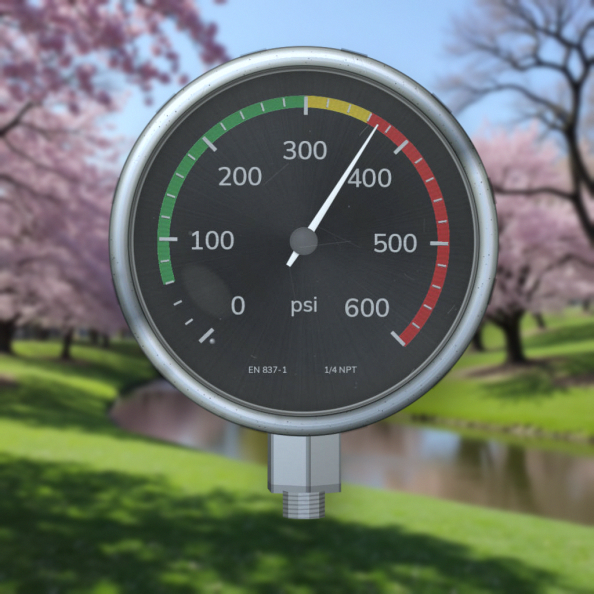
value=370 unit=psi
